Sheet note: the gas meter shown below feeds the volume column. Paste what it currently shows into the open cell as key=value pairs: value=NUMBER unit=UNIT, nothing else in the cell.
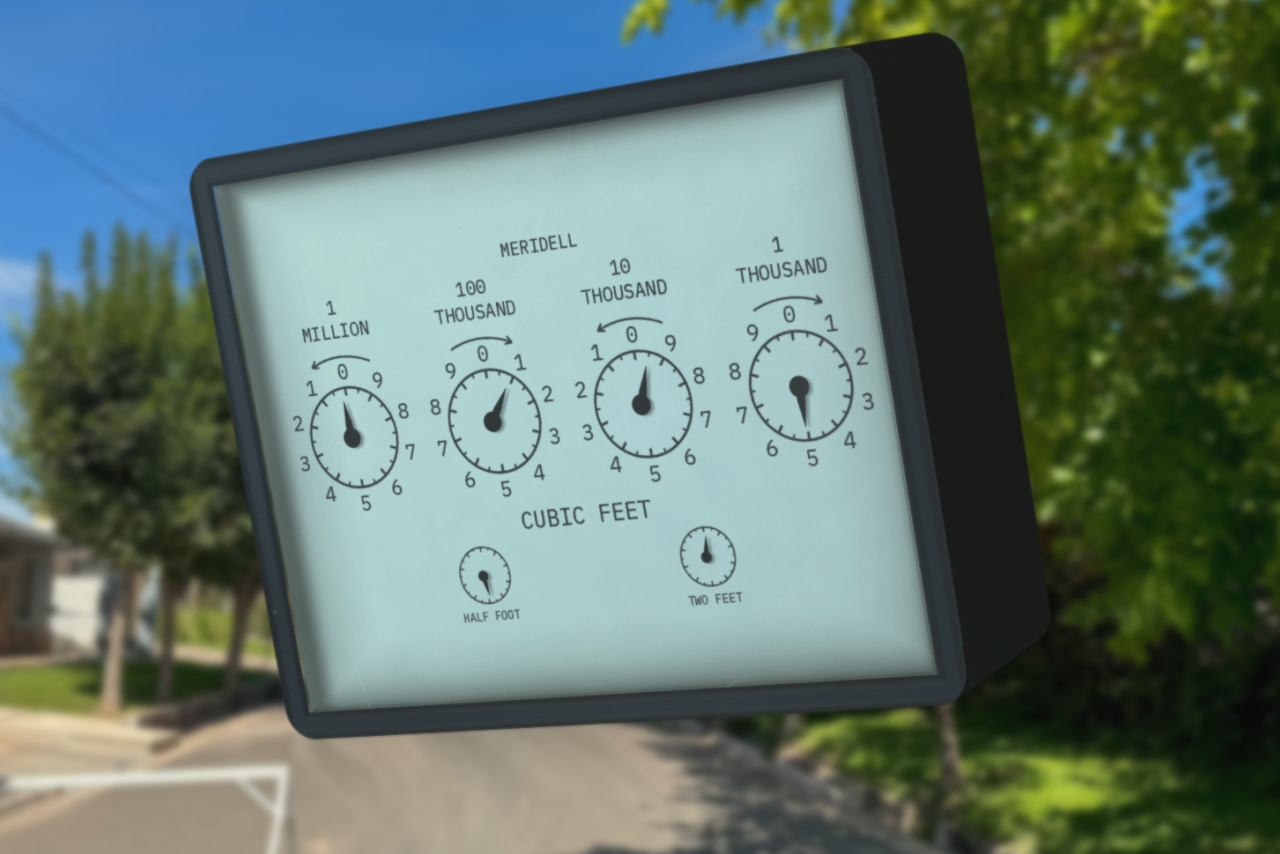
value=9500 unit=ft³
